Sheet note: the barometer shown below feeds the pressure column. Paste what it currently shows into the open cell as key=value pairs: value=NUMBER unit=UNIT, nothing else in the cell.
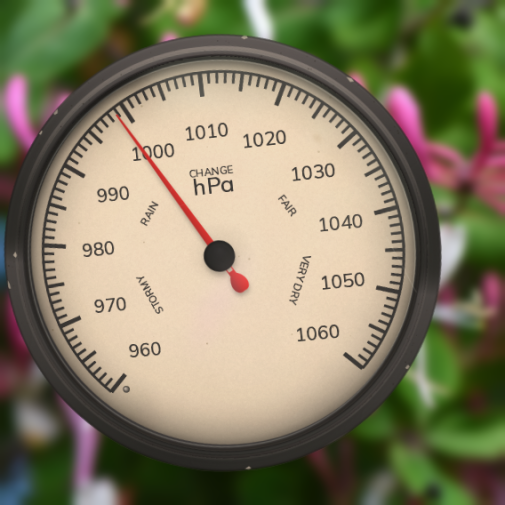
value=999 unit=hPa
